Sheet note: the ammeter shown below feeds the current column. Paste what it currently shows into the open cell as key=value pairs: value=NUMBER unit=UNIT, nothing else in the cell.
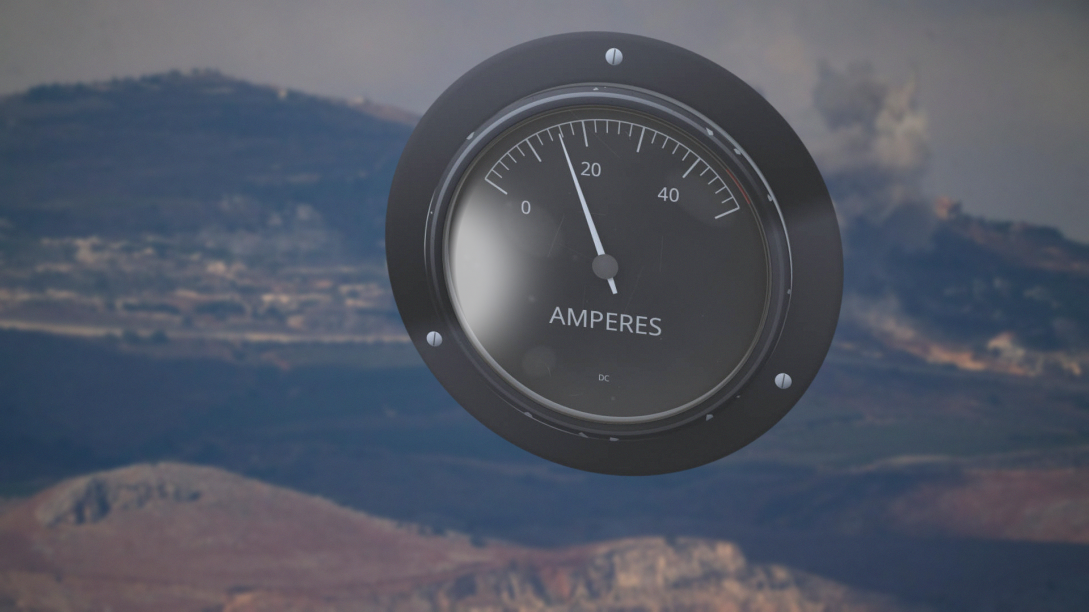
value=16 unit=A
